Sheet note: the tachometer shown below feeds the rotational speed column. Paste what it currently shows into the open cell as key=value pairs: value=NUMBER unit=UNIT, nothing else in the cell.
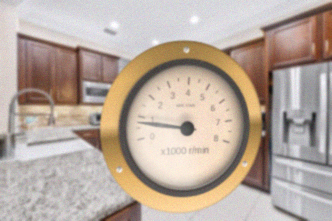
value=750 unit=rpm
